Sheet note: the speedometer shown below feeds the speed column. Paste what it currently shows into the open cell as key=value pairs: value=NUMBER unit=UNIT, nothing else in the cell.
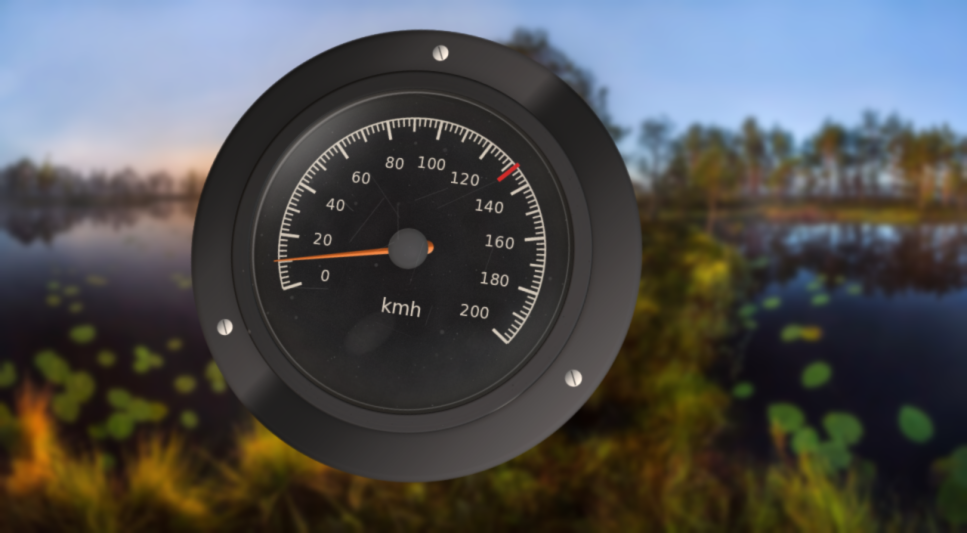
value=10 unit=km/h
